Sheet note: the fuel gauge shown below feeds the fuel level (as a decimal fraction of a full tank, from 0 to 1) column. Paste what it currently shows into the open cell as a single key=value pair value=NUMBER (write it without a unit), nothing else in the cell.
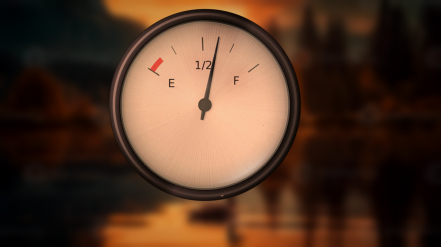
value=0.625
